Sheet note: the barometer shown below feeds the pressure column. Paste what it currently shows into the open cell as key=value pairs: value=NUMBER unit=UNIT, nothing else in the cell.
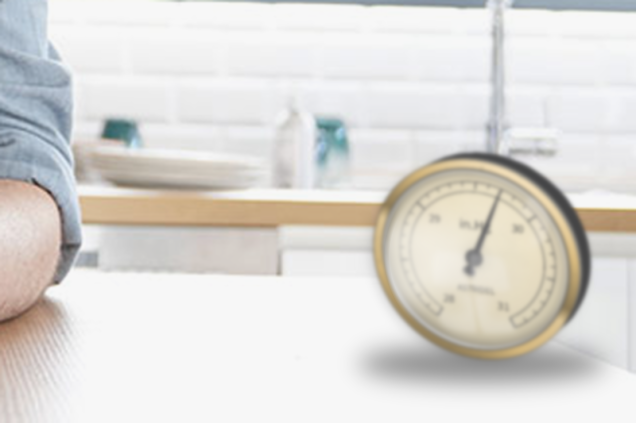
value=29.7 unit=inHg
